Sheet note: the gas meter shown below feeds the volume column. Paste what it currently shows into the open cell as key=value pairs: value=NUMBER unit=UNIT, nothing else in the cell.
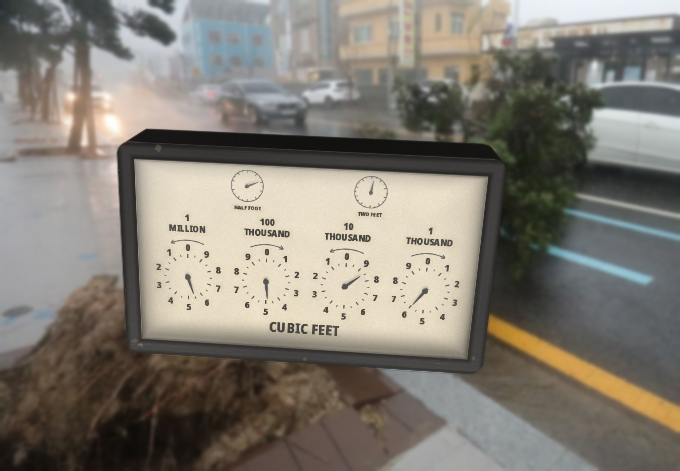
value=548600 unit=ft³
